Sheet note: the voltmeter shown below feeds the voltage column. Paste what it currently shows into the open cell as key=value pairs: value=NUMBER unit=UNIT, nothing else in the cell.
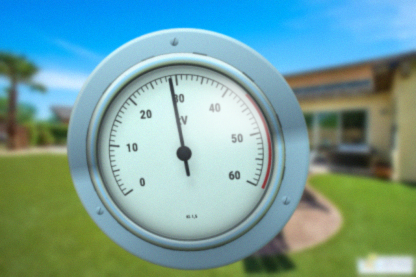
value=29 unit=kV
